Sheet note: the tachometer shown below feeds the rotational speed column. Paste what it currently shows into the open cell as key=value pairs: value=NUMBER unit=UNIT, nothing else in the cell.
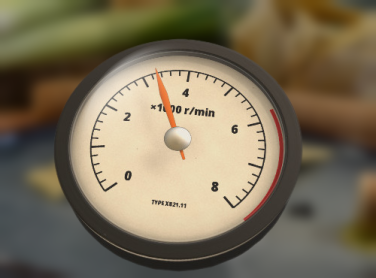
value=3300 unit=rpm
